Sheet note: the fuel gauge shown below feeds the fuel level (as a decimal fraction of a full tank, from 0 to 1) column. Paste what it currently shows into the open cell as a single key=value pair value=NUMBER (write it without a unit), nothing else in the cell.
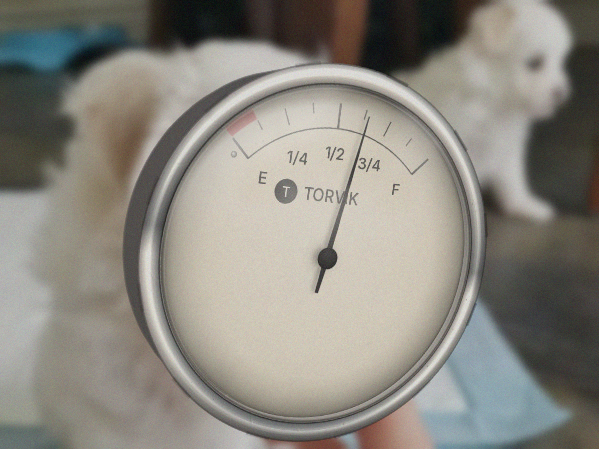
value=0.625
